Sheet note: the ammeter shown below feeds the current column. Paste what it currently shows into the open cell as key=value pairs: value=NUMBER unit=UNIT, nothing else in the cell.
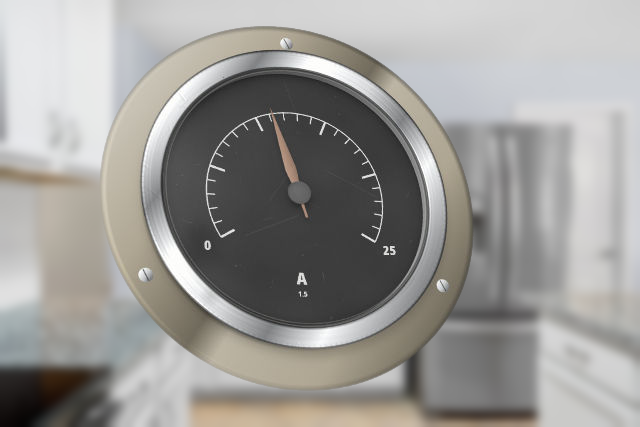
value=11 unit=A
